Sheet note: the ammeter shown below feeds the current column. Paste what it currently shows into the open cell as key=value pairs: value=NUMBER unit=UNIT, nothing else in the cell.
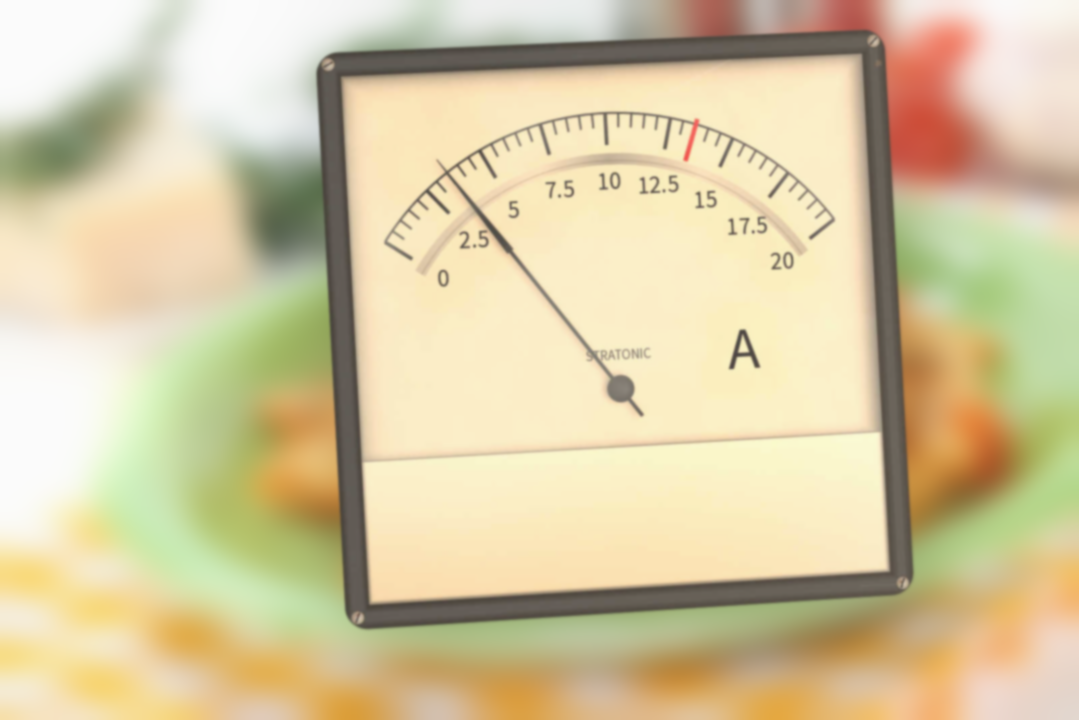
value=3.5 unit=A
